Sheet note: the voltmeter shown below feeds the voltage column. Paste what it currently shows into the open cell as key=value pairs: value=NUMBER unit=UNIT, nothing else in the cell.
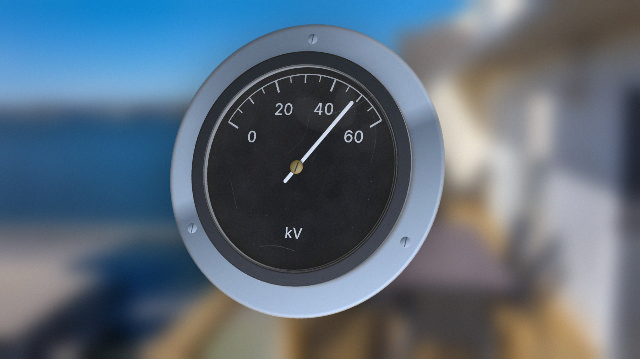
value=50 unit=kV
